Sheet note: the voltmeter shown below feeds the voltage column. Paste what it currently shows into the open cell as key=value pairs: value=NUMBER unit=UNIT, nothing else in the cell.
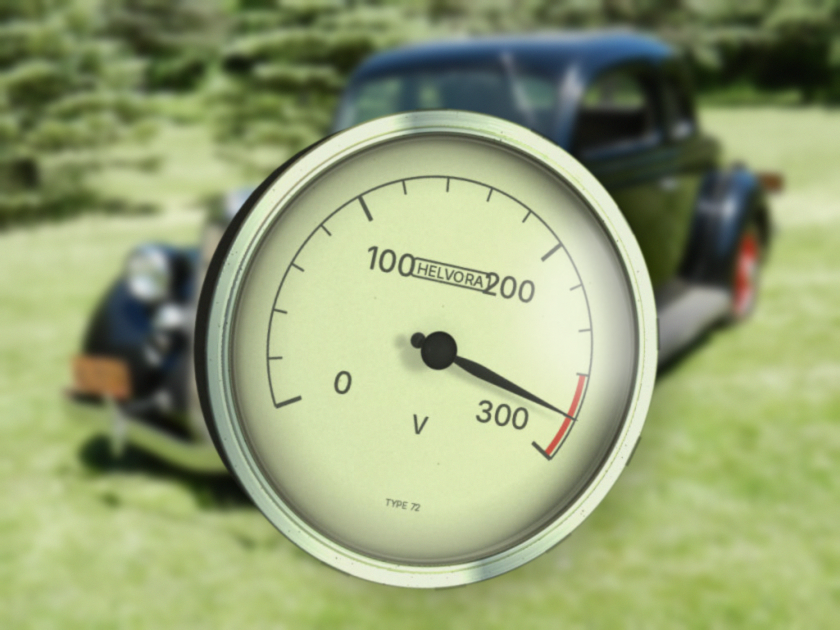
value=280 unit=V
